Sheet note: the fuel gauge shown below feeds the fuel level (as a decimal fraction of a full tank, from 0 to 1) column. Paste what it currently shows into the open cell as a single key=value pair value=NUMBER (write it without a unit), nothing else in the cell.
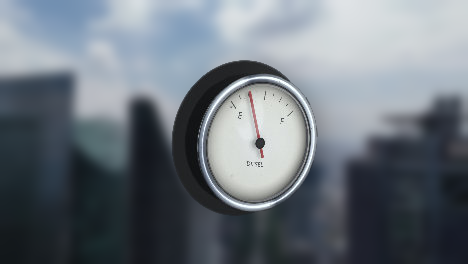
value=0.25
